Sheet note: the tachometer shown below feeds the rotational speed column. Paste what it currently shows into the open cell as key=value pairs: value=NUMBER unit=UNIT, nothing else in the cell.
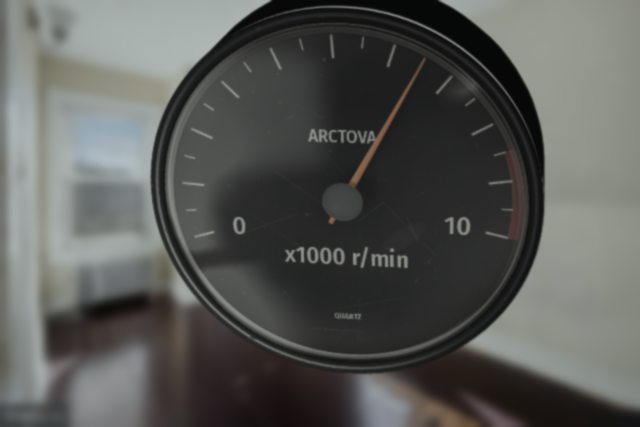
value=6500 unit=rpm
